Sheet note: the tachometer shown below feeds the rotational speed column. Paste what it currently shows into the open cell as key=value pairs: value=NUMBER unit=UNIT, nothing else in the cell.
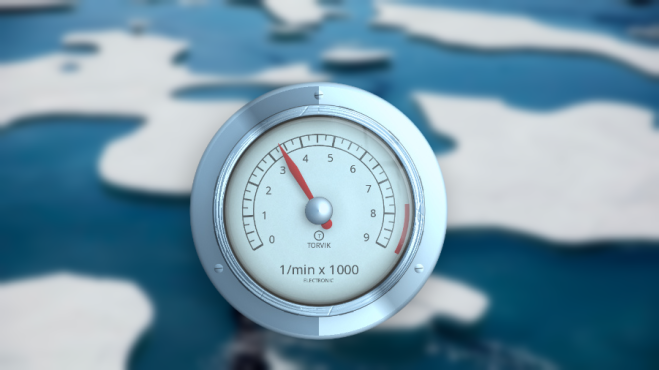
value=3375 unit=rpm
